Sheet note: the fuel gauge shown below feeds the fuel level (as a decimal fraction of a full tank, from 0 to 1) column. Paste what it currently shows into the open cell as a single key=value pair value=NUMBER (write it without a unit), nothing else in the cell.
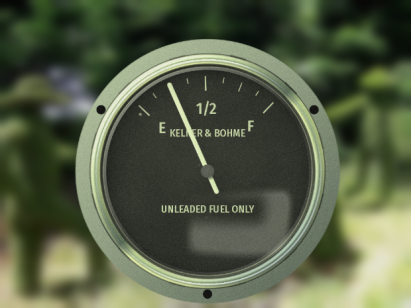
value=0.25
